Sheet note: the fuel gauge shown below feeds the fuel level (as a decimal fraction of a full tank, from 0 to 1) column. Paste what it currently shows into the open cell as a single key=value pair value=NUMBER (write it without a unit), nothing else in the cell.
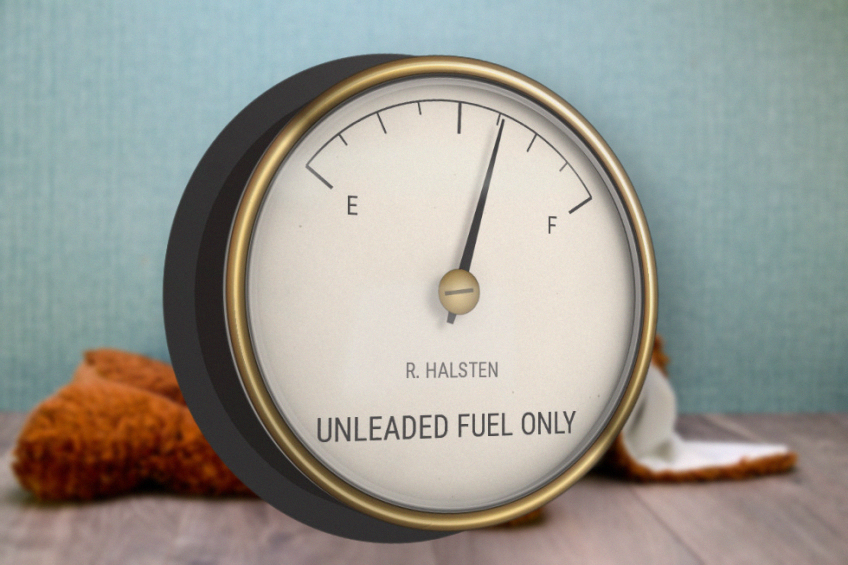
value=0.625
